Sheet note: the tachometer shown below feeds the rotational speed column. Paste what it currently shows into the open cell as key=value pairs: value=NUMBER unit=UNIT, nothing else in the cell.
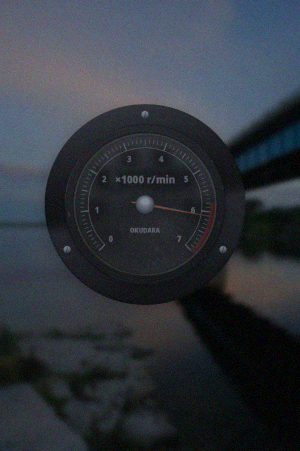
value=6100 unit=rpm
